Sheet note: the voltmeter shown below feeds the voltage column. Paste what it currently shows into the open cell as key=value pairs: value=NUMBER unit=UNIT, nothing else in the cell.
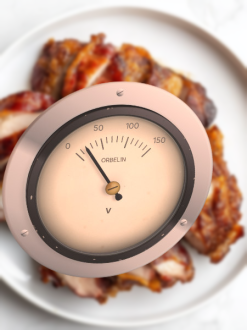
value=20 unit=V
